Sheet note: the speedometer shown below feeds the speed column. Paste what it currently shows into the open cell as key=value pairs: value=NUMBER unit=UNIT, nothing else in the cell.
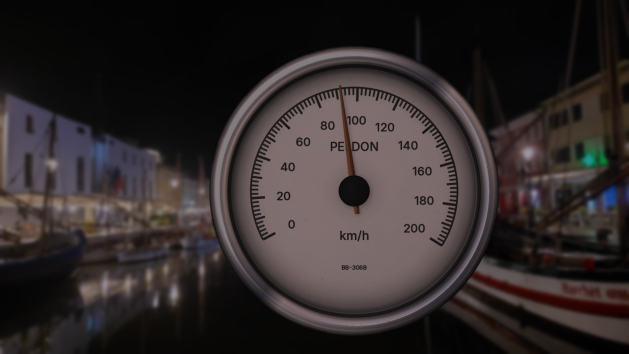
value=92 unit=km/h
